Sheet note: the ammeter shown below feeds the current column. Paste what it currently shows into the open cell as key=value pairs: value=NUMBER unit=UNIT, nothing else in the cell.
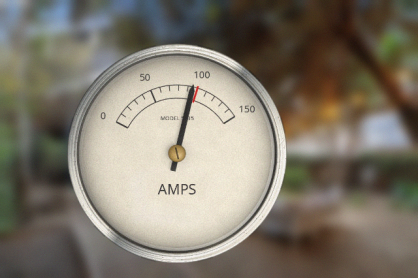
value=95 unit=A
